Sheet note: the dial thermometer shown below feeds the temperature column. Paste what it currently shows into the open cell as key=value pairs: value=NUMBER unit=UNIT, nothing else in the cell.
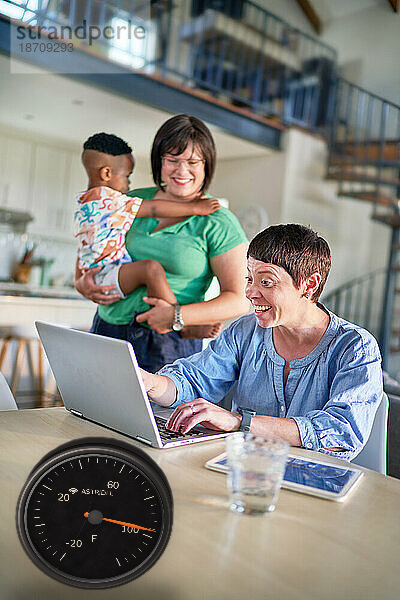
value=96 unit=°F
